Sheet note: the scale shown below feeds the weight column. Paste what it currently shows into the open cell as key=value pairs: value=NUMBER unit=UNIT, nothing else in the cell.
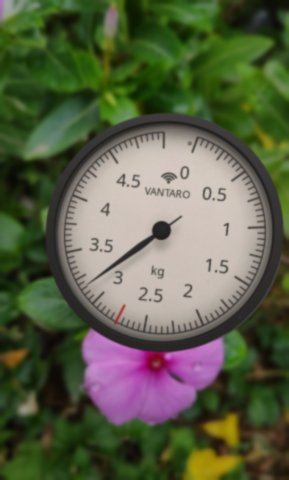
value=3.15 unit=kg
